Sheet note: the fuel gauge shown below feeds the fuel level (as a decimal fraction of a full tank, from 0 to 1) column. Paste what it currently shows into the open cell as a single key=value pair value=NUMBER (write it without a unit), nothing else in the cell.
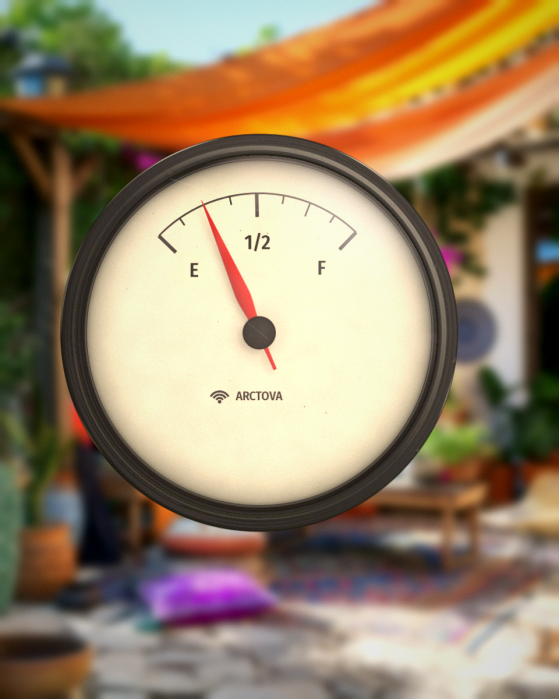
value=0.25
